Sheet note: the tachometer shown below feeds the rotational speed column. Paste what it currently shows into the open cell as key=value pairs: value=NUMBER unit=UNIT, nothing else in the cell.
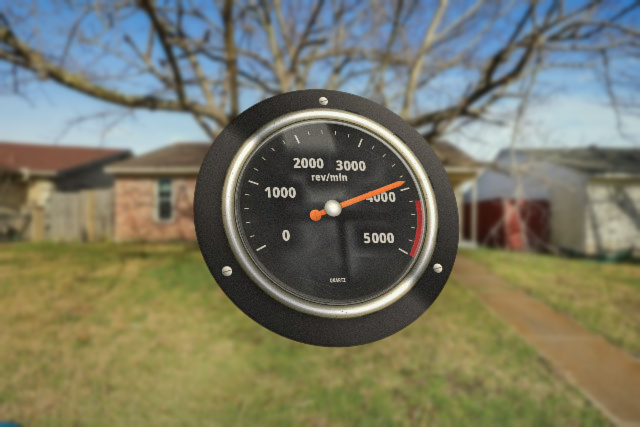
value=3900 unit=rpm
